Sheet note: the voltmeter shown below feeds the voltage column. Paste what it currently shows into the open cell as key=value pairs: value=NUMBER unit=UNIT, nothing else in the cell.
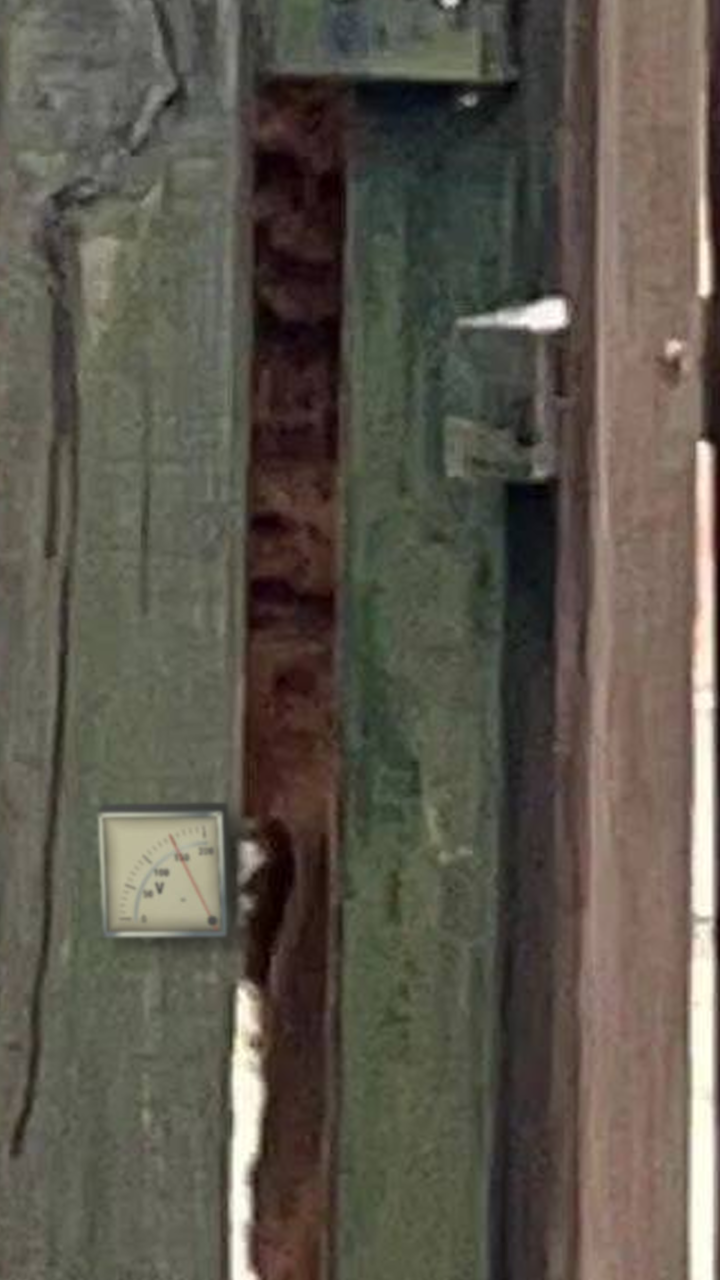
value=150 unit=V
